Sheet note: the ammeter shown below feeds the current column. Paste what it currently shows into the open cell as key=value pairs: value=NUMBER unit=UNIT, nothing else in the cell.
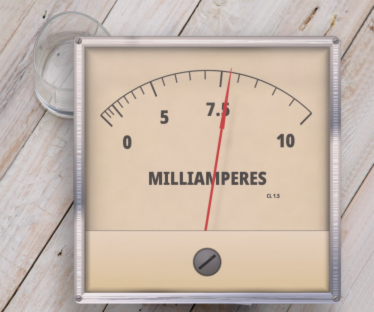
value=7.75 unit=mA
